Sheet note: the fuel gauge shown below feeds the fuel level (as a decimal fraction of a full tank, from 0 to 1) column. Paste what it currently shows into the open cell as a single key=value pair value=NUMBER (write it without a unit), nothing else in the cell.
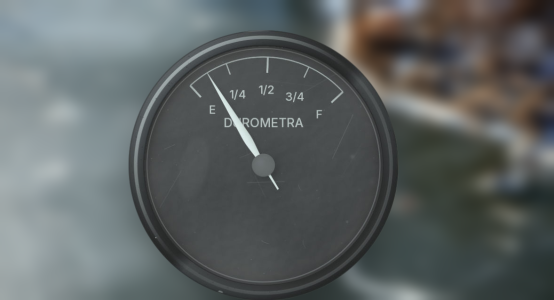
value=0.125
